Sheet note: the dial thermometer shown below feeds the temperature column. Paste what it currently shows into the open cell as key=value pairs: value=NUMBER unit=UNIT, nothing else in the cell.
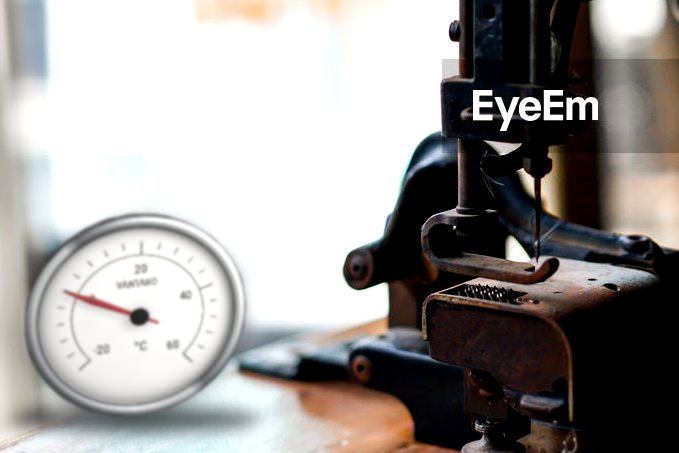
value=0 unit=°C
